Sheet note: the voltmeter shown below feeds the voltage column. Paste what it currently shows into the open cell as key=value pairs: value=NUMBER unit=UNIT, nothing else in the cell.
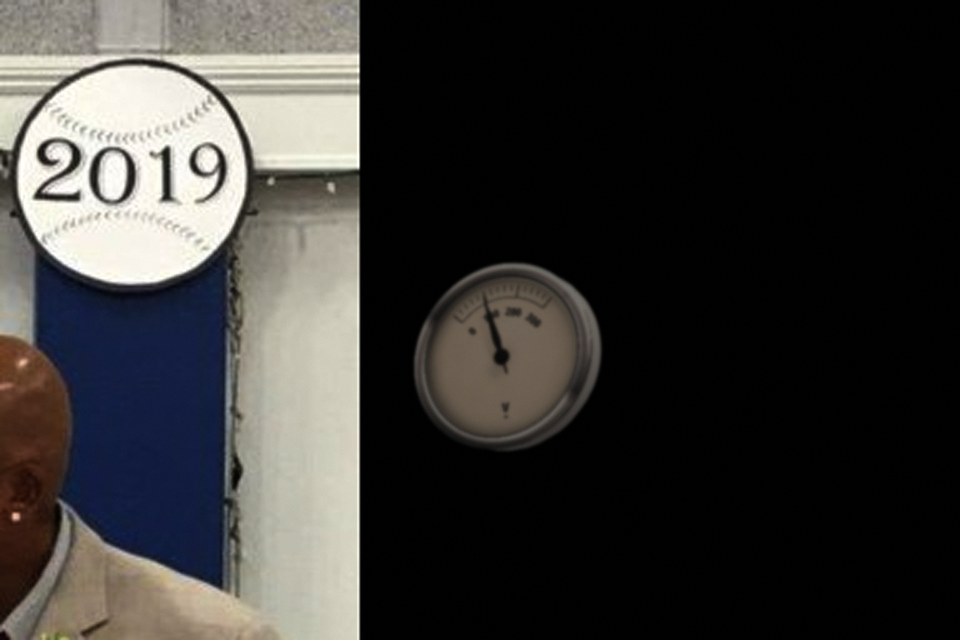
value=100 unit=V
